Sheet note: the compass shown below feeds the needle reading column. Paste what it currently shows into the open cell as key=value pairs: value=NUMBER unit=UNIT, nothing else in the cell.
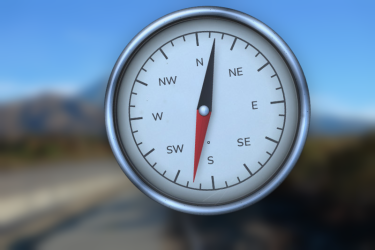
value=195 unit=°
